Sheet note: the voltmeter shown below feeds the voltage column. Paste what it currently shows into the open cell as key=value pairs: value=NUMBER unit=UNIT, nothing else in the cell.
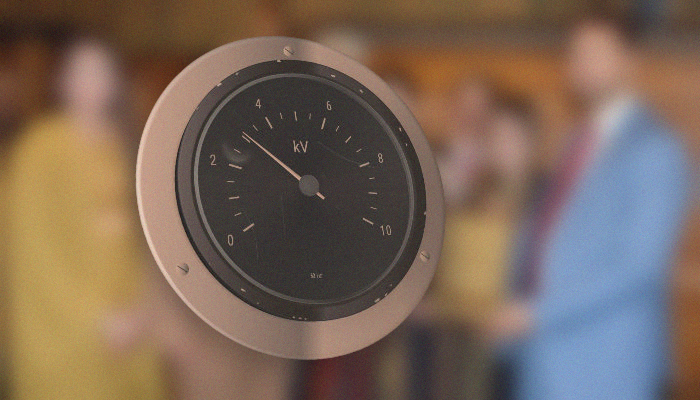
value=3 unit=kV
